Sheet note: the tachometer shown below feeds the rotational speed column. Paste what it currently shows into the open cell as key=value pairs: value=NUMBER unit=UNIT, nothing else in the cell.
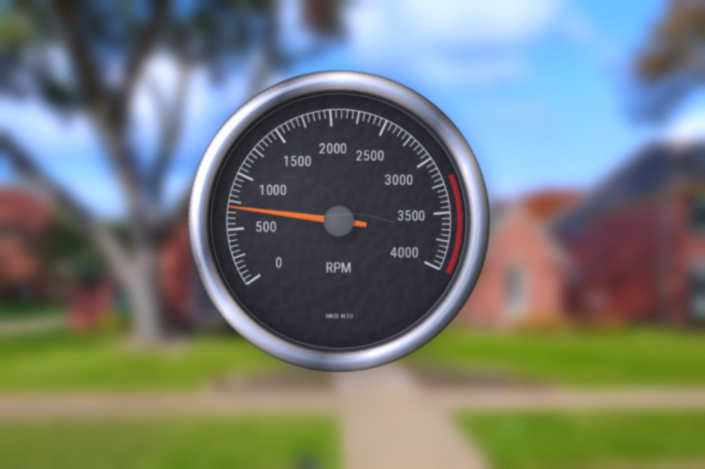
value=700 unit=rpm
